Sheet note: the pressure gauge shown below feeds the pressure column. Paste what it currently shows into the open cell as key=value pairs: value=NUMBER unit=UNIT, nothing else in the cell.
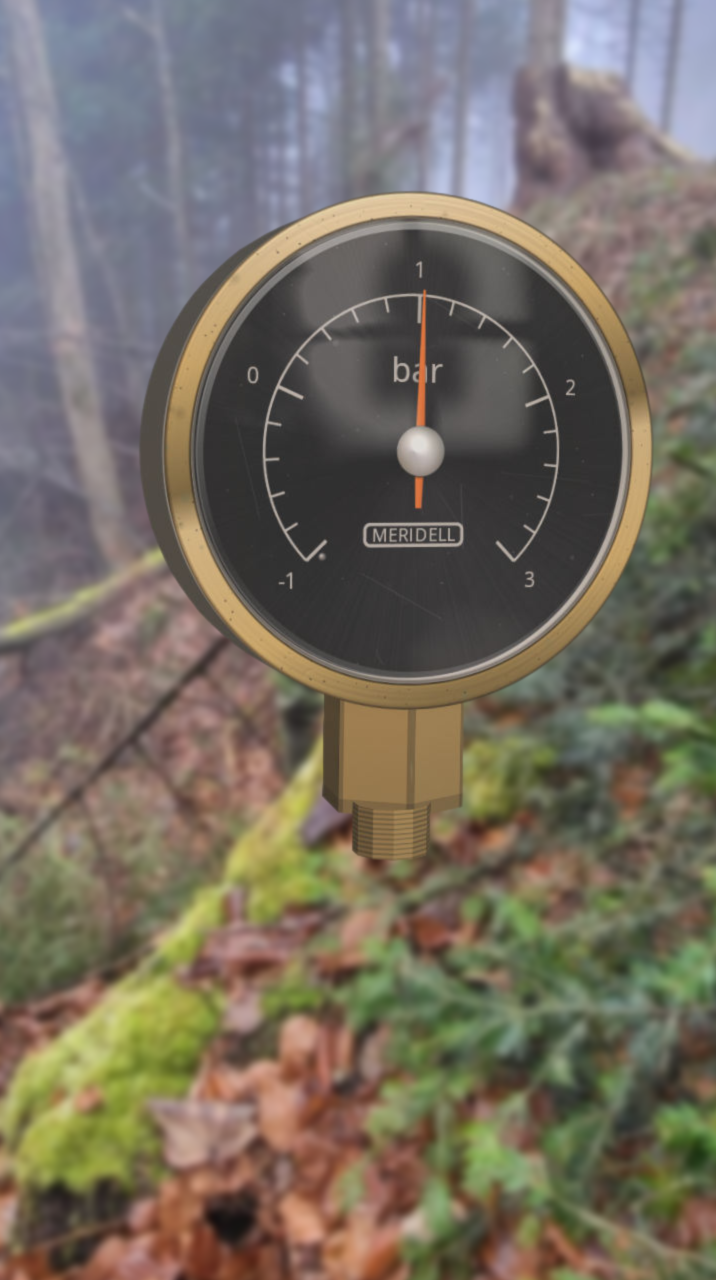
value=1 unit=bar
